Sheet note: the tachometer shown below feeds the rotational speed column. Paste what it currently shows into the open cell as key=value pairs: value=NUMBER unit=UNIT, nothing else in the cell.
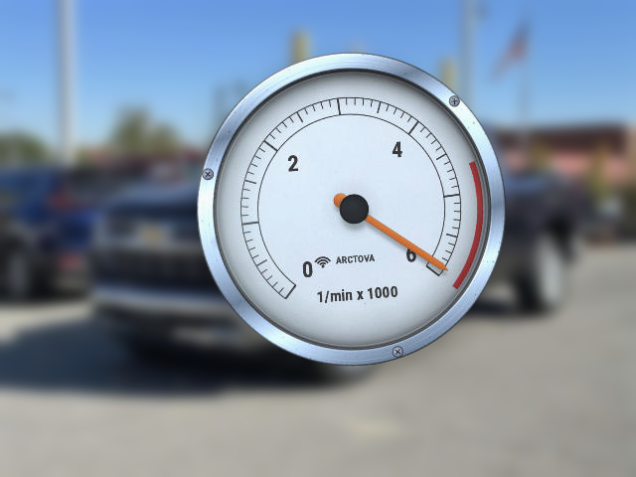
value=5900 unit=rpm
